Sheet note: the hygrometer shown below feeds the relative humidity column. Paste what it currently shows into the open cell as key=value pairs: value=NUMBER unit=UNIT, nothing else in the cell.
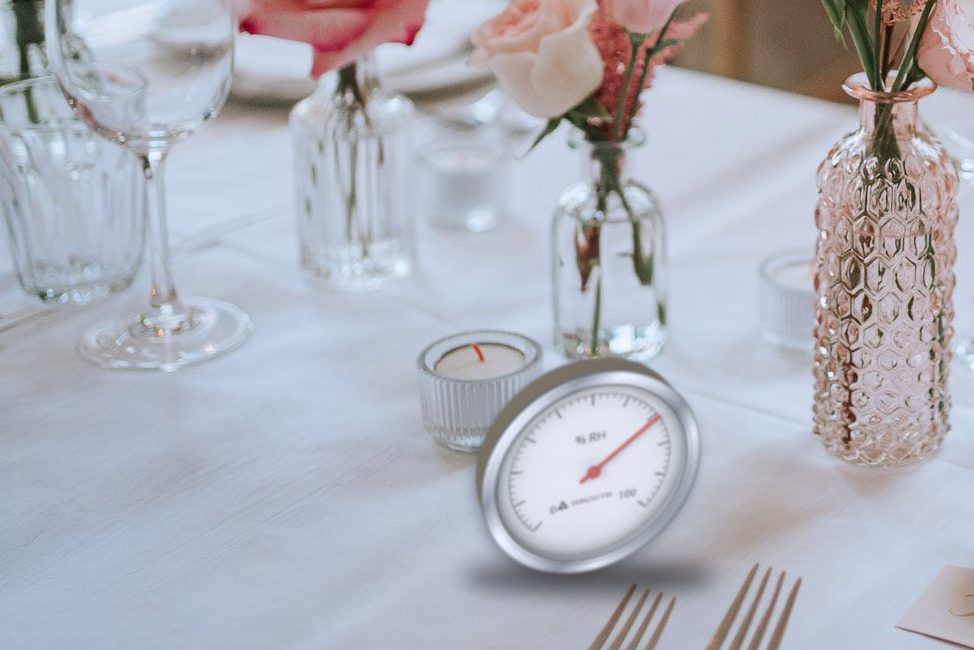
value=70 unit=%
